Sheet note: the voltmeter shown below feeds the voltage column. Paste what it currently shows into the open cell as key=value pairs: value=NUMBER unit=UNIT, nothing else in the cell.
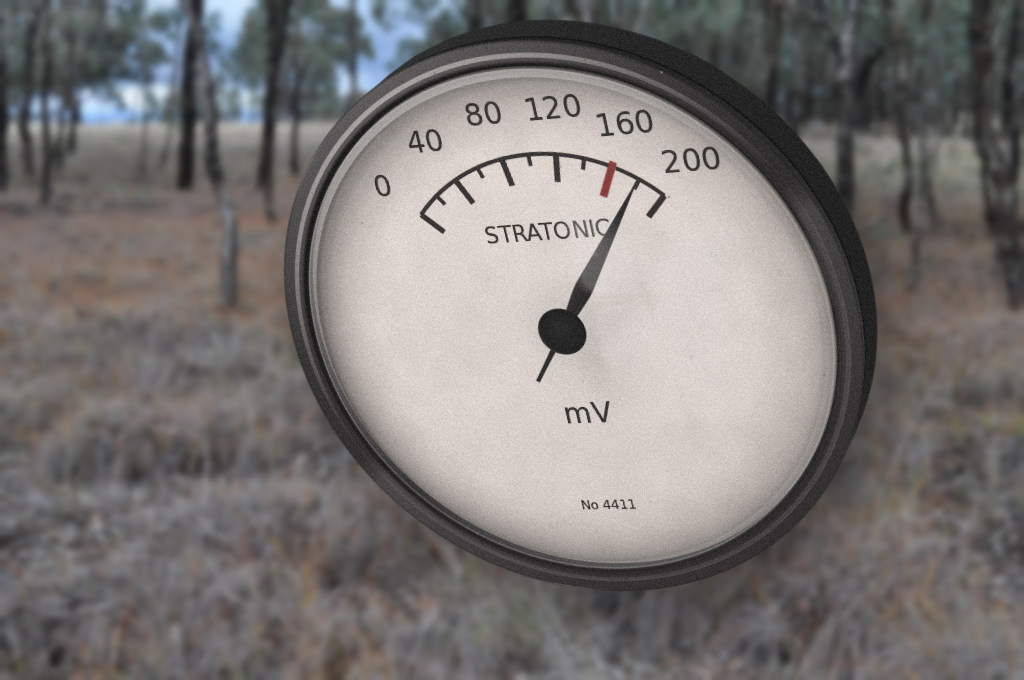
value=180 unit=mV
